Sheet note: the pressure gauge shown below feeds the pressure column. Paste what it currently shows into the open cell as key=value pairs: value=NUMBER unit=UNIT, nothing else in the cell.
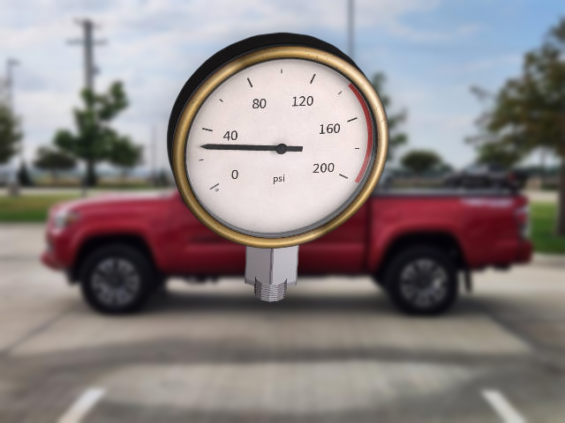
value=30 unit=psi
